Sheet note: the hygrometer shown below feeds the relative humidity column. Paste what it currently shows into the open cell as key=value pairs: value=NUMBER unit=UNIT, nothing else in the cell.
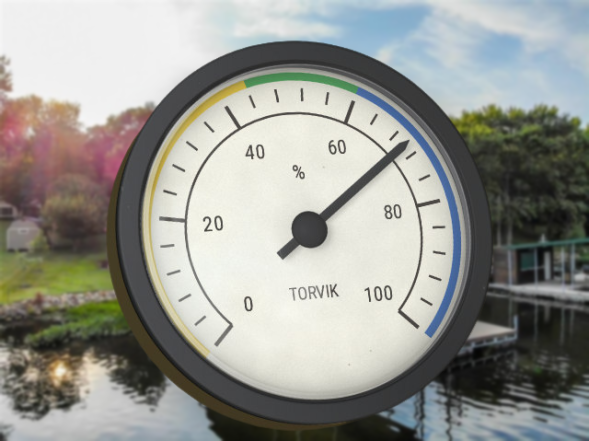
value=70 unit=%
